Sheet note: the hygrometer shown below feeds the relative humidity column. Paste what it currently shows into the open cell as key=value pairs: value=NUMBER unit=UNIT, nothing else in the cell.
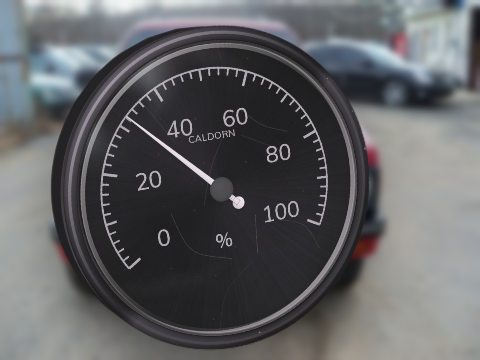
value=32 unit=%
